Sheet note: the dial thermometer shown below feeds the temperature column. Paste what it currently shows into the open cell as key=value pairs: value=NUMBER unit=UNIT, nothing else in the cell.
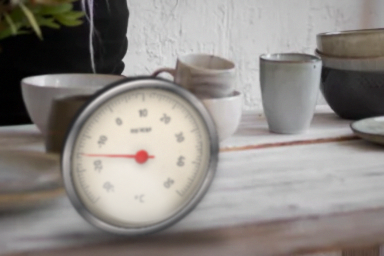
value=-15 unit=°C
